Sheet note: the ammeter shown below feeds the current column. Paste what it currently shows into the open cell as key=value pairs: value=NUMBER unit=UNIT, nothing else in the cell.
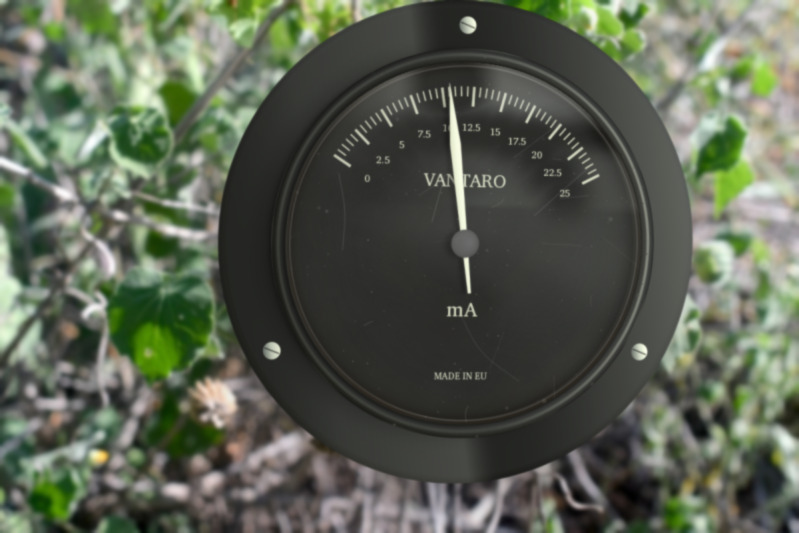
value=10.5 unit=mA
